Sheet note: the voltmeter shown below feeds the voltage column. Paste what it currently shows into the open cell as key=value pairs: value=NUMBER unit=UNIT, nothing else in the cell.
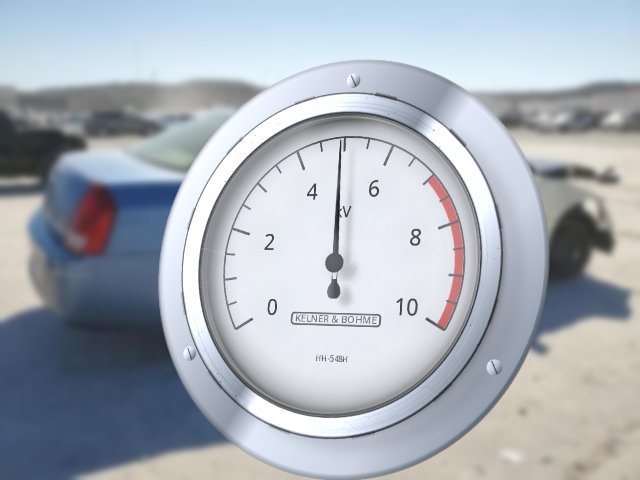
value=5 unit=kV
